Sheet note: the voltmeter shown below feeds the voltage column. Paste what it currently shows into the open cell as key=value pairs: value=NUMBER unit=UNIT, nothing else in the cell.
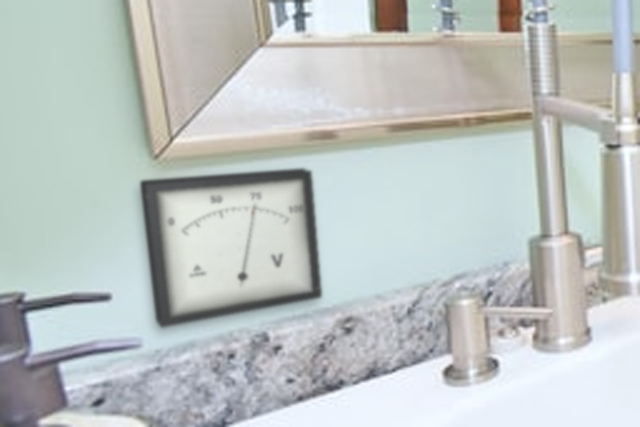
value=75 unit=V
